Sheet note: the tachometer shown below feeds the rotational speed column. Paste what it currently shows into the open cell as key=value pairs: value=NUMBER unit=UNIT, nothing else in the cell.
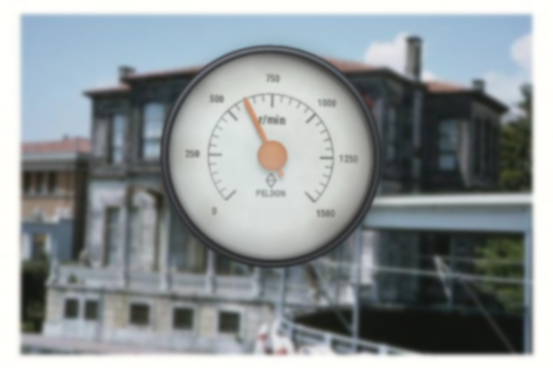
value=600 unit=rpm
